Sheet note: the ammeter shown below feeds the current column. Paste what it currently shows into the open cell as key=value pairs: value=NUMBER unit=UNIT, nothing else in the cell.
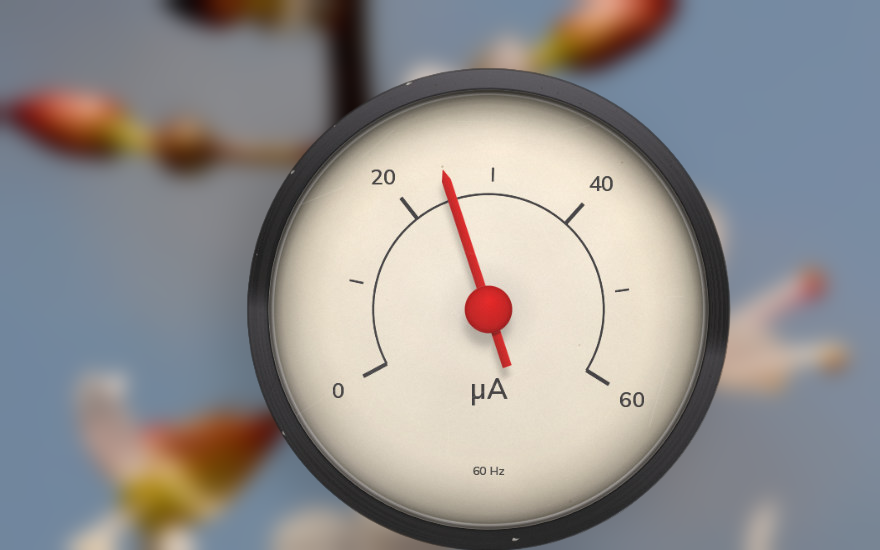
value=25 unit=µA
